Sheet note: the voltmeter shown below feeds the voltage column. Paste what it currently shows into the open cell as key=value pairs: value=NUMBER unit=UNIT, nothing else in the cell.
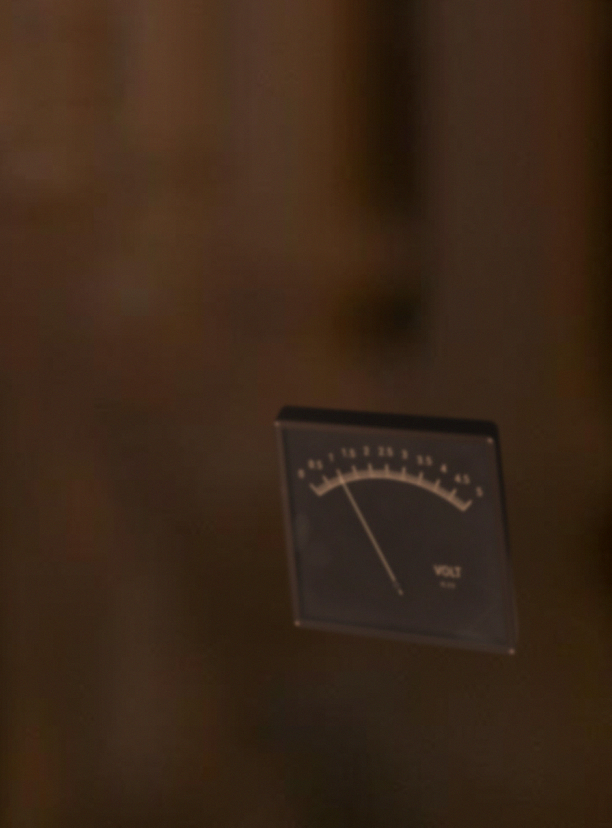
value=1 unit=V
